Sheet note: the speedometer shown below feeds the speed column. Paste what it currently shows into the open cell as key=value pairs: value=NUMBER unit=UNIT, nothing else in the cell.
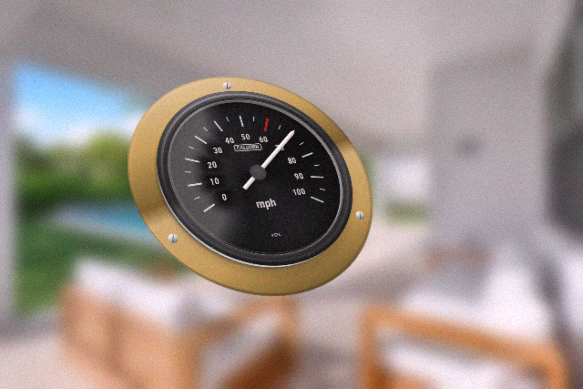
value=70 unit=mph
